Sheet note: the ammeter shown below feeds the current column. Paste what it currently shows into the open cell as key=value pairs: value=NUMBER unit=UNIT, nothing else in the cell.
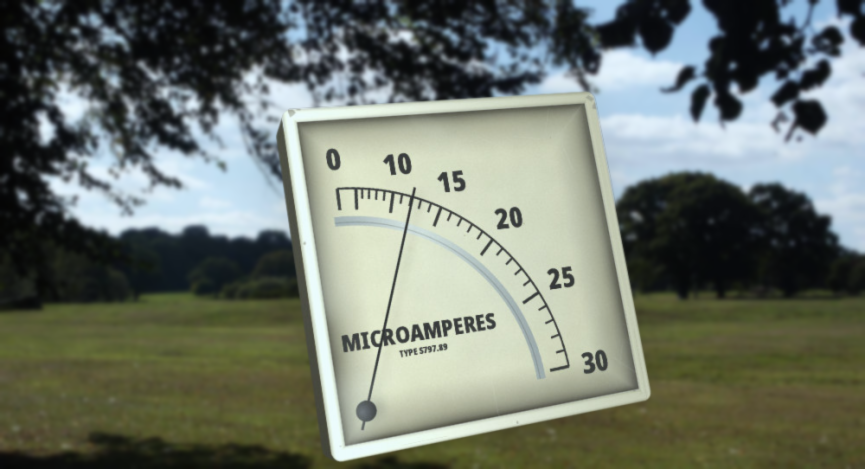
value=12 unit=µA
